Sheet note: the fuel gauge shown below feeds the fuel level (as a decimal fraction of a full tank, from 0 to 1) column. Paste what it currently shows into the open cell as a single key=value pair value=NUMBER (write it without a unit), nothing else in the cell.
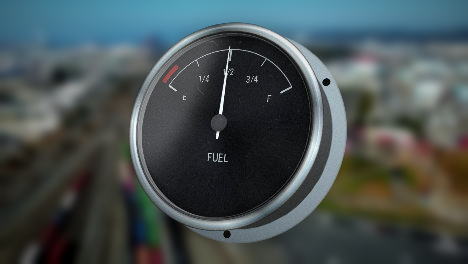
value=0.5
